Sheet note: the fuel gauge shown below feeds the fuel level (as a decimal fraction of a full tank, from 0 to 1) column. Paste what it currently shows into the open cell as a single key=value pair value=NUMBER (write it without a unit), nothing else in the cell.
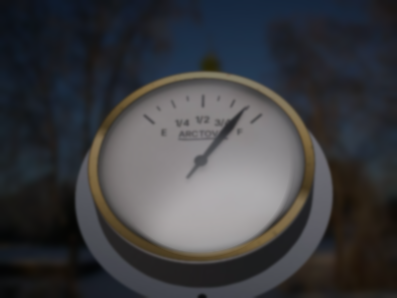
value=0.875
